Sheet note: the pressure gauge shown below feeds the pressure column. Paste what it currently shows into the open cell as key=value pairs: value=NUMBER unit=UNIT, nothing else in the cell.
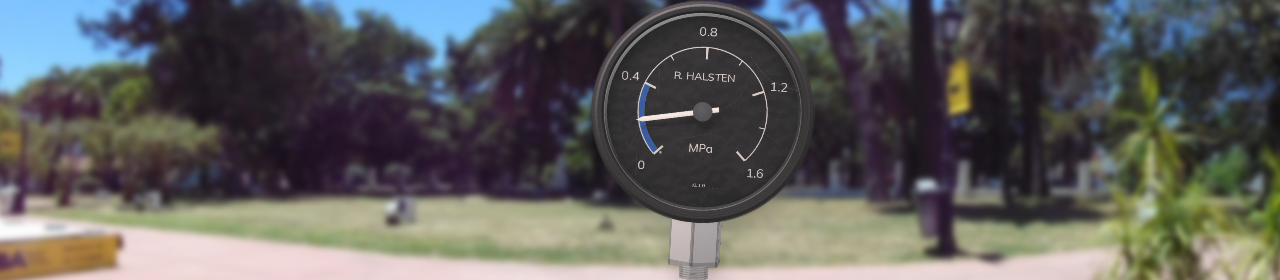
value=0.2 unit=MPa
